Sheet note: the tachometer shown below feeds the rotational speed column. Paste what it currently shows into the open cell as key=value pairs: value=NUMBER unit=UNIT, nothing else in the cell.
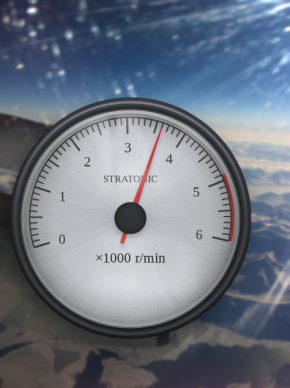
value=3600 unit=rpm
